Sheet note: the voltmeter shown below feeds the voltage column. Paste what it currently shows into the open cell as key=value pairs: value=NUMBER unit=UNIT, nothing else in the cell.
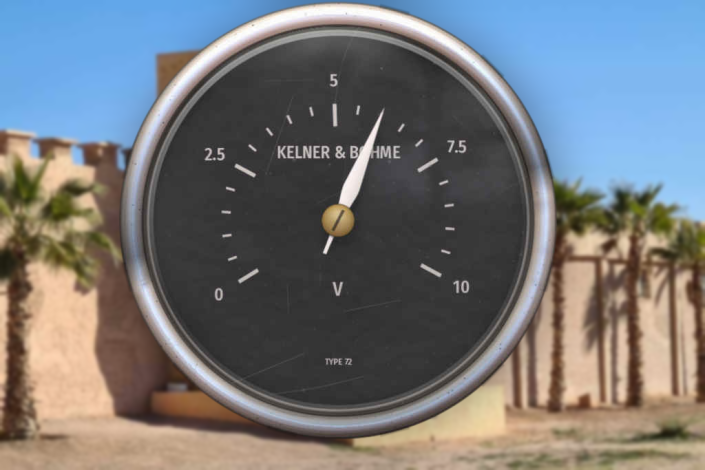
value=6 unit=V
